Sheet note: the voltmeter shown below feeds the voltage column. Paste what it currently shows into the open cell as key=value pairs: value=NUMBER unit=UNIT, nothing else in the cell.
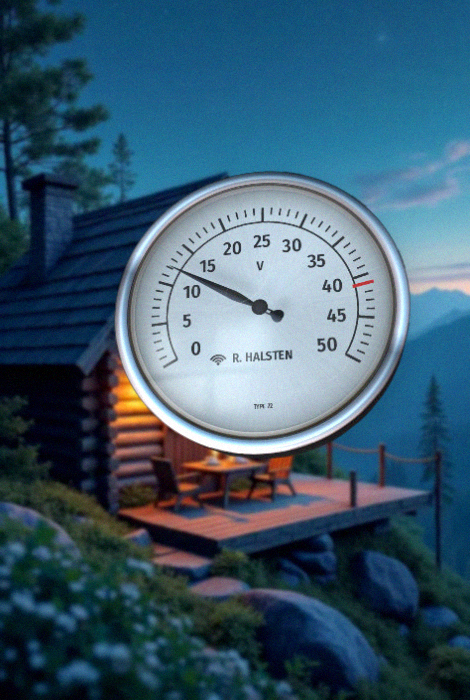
value=12 unit=V
